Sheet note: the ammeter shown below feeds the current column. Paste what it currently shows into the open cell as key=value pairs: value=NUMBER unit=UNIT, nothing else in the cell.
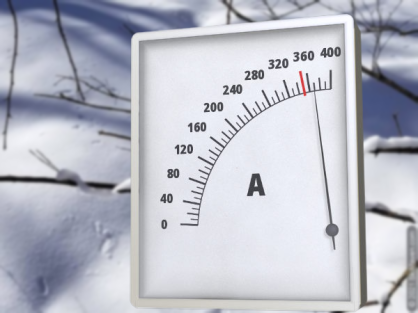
value=370 unit=A
